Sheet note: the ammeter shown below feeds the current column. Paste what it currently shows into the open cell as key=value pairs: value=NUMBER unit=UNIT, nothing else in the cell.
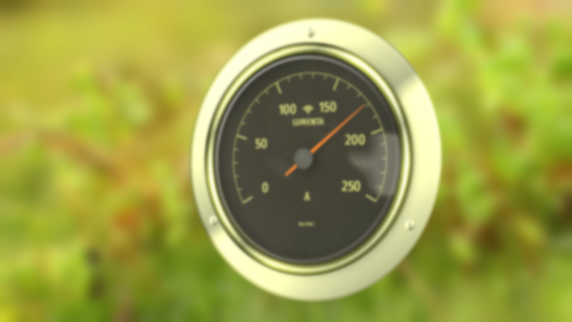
value=180 unit=A
